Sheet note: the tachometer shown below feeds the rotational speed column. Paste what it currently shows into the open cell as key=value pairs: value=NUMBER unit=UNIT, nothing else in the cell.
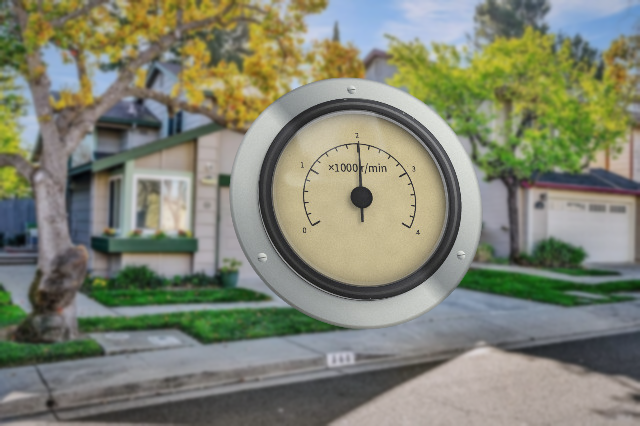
value=2000 unit=rpm
